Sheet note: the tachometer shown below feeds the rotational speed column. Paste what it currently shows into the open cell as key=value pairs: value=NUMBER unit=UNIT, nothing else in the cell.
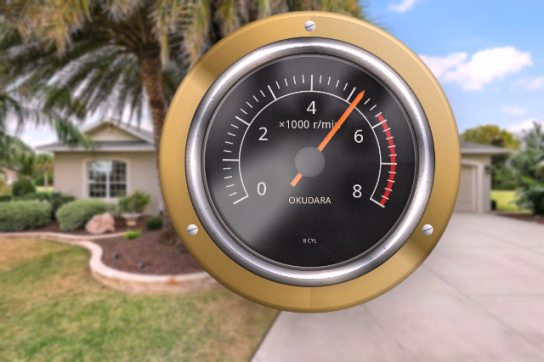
value=5200 unit=rpm
